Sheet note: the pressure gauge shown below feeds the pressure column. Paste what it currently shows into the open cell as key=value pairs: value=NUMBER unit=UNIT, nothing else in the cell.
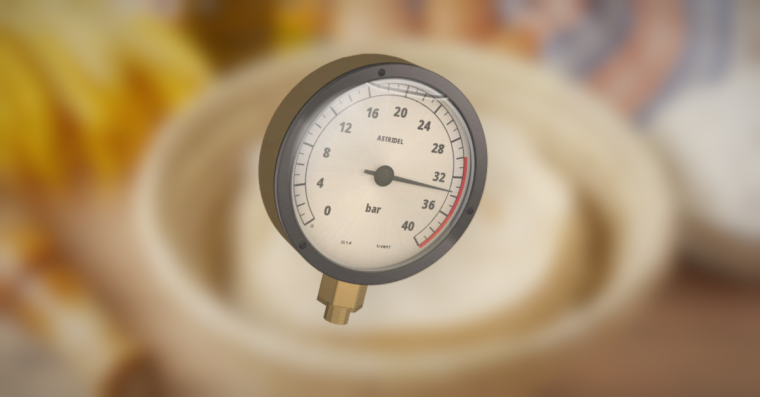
value=33.5 unit=bar
